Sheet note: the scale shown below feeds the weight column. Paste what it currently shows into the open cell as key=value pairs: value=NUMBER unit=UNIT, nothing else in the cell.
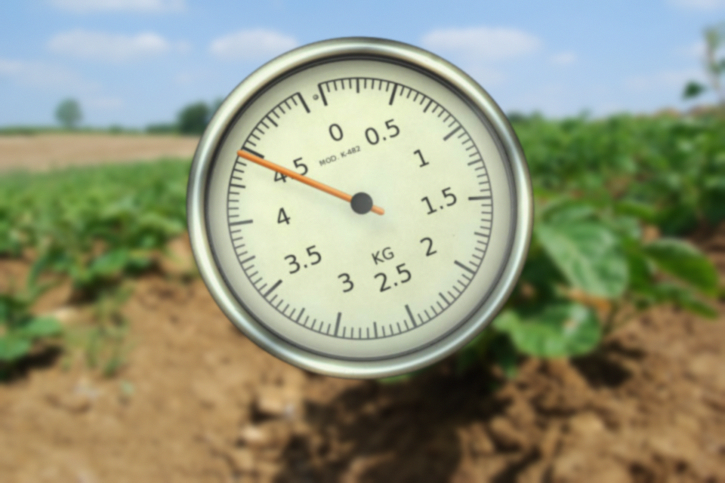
value=4.45 unit=kg
